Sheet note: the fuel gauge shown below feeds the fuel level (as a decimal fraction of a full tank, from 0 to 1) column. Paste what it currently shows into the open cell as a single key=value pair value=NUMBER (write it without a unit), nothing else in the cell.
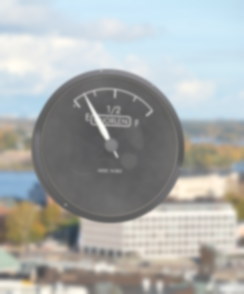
value=0.125
